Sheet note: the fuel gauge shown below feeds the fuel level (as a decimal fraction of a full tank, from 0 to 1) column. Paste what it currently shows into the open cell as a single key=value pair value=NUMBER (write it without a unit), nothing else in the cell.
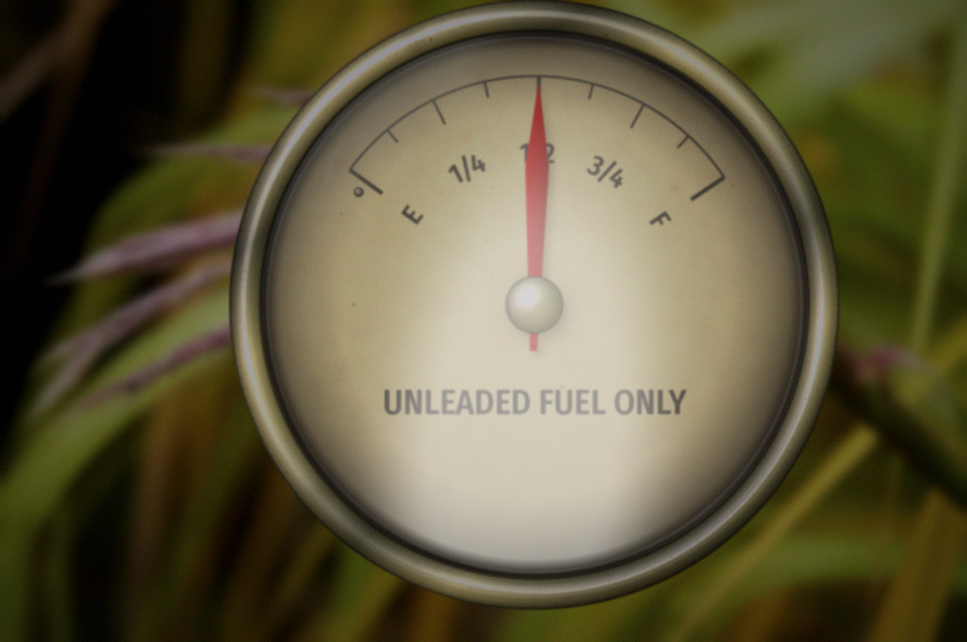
value=0.5
